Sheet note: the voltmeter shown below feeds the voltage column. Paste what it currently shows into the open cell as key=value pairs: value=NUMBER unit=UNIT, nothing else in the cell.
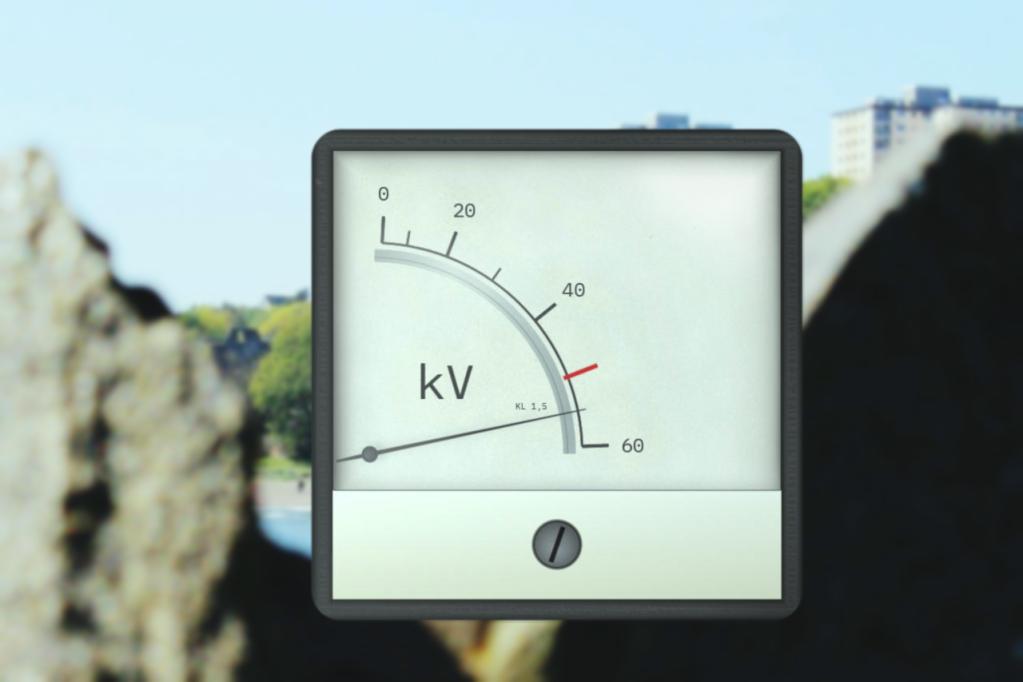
value=55 unit=kV
